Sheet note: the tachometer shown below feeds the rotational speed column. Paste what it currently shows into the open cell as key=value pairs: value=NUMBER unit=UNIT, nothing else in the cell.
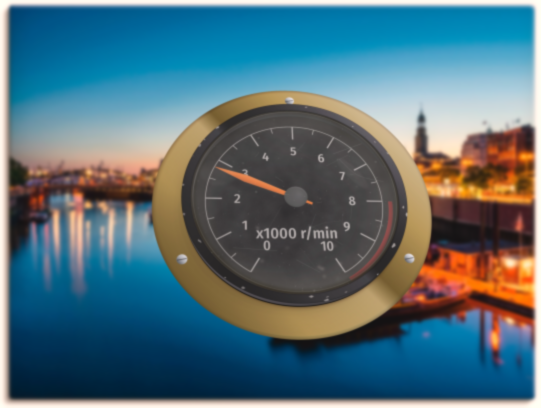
value=2750 unit=rpm
